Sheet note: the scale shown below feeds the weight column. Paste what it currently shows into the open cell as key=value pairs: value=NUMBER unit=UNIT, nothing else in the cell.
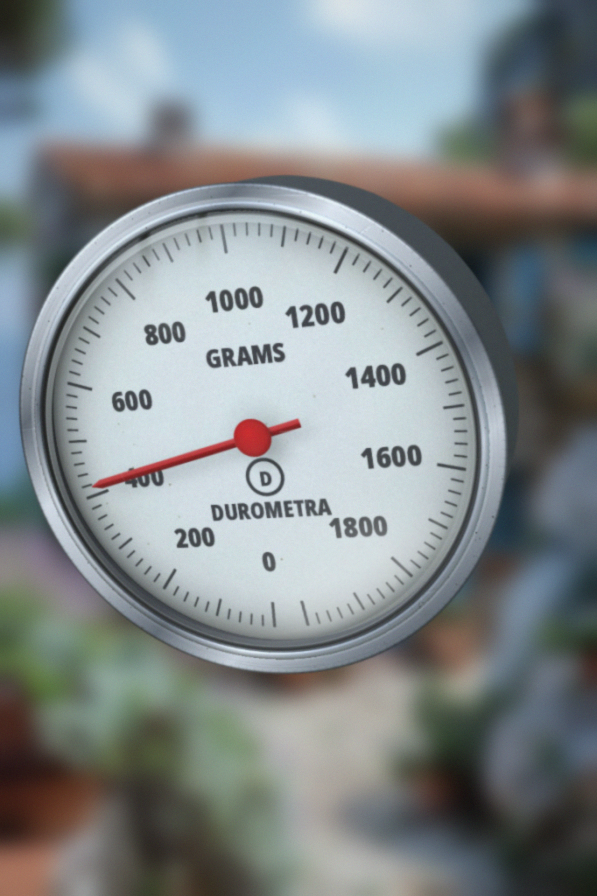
value=420 unit=g
